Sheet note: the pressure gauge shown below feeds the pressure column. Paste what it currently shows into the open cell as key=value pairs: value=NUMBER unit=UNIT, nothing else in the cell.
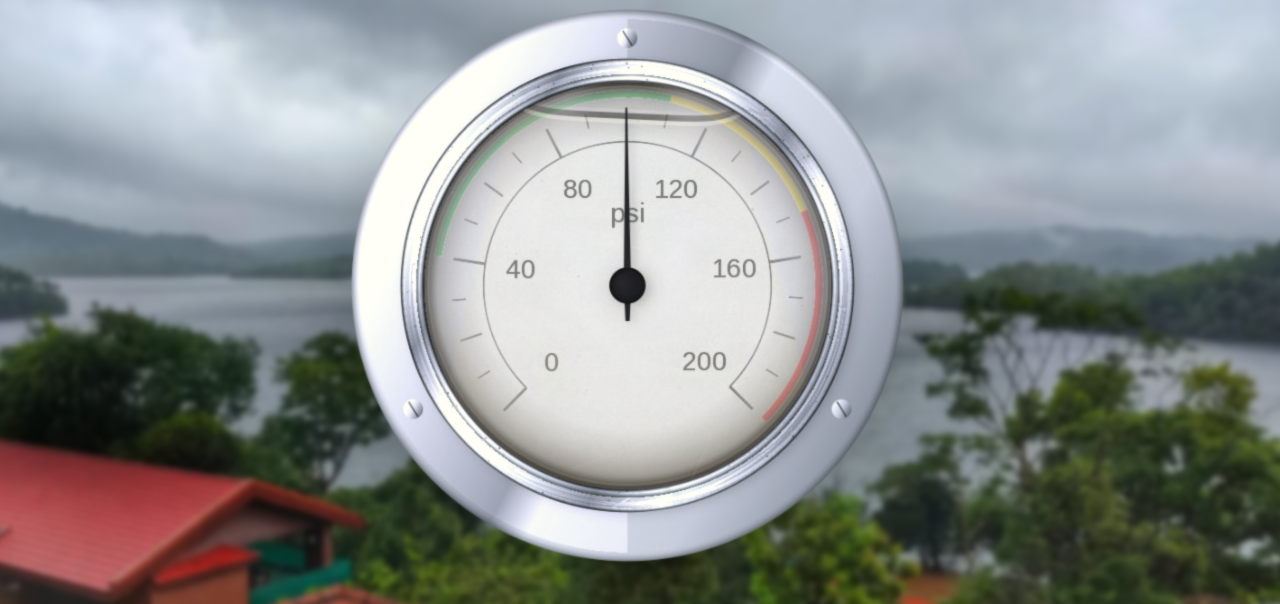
value=100 unit=psi
